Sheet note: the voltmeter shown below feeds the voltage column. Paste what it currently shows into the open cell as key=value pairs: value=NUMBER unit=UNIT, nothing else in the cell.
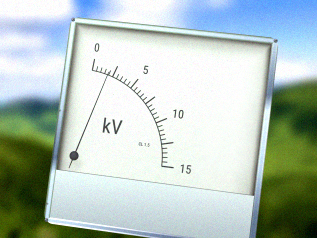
value=2 unit=kV
